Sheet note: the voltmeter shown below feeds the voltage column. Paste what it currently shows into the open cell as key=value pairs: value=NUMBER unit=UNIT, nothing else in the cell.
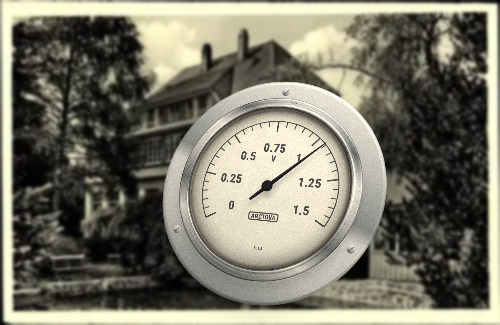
value=1.05 unit=V
